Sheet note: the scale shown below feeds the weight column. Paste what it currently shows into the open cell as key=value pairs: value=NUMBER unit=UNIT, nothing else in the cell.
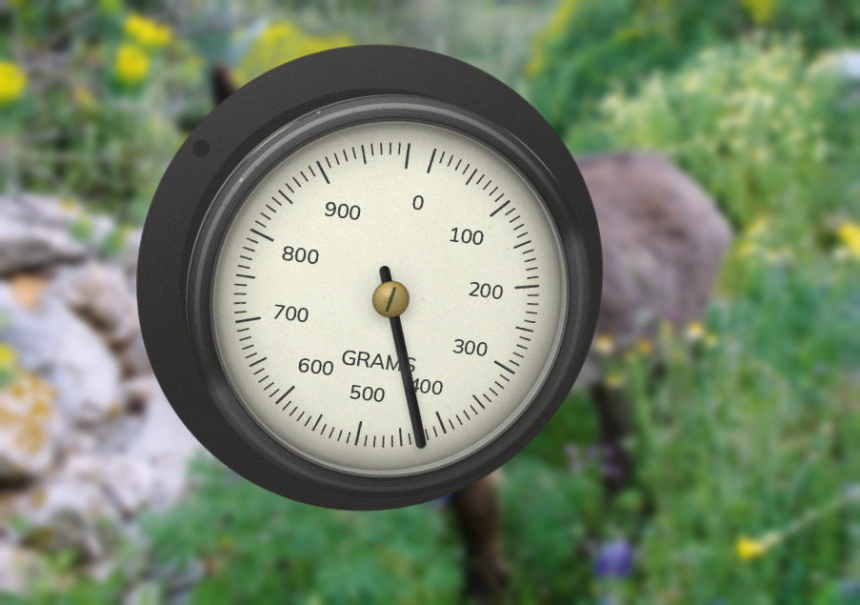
value=430 unit=g
